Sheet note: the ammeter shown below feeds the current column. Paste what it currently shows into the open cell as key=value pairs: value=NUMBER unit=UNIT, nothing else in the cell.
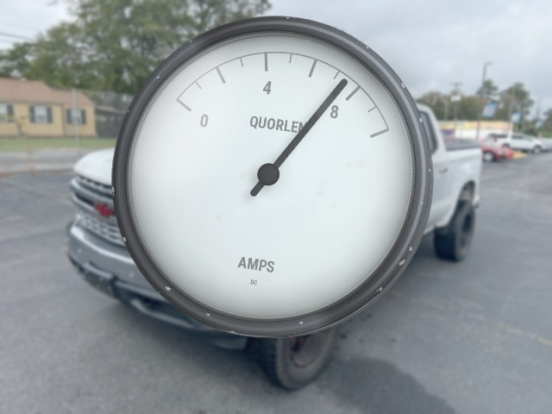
value=7.5 unit=A
